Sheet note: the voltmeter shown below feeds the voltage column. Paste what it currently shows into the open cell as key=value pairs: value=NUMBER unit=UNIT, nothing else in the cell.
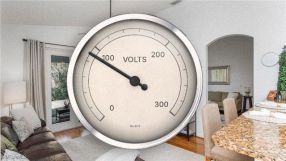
value=90 unit=V
